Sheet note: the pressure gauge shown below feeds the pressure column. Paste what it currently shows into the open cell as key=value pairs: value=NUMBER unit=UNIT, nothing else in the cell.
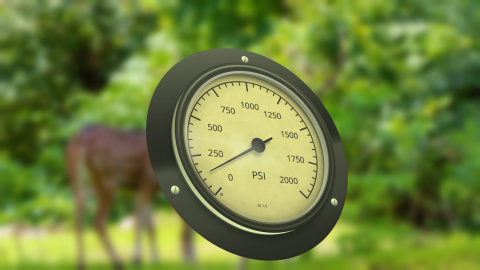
value=125 unit=psi
